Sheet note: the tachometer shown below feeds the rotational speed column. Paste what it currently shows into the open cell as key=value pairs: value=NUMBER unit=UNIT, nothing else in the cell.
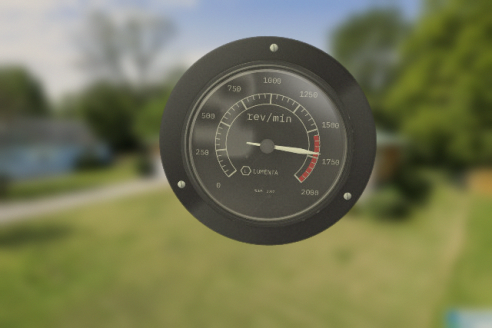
value=1700 unit=rpm
